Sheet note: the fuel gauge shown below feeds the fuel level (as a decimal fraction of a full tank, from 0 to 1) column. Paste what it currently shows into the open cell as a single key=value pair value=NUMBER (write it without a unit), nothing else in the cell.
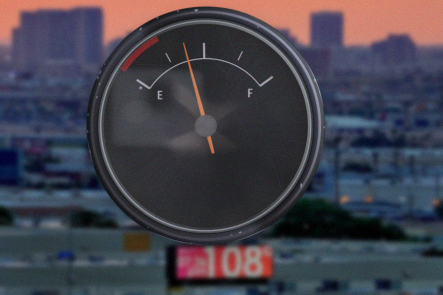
value=0.375
